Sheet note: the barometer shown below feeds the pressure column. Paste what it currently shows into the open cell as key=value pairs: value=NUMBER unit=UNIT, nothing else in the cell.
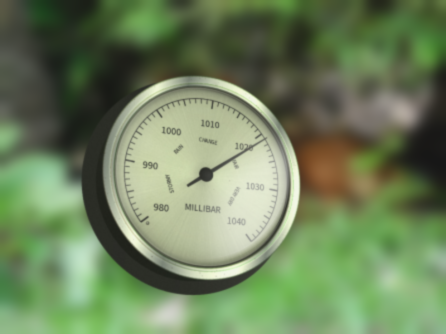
value=1021 unit=mbar
